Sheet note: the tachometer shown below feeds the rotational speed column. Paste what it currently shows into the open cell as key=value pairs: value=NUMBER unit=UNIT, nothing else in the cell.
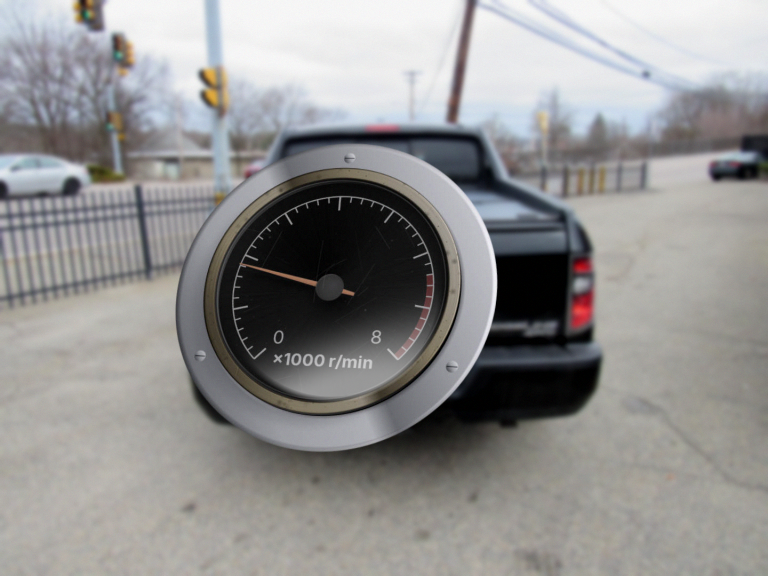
value=1800 unit=rpm
